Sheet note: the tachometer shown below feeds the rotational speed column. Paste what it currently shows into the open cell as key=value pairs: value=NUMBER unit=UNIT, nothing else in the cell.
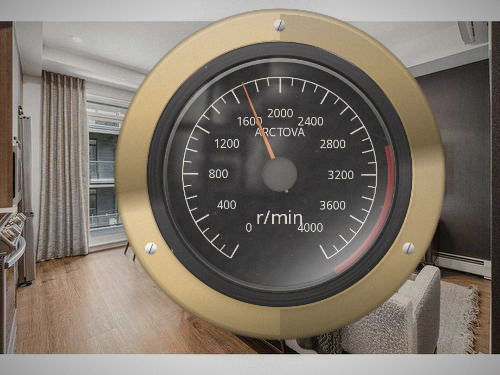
value=1700 unit=rpm
